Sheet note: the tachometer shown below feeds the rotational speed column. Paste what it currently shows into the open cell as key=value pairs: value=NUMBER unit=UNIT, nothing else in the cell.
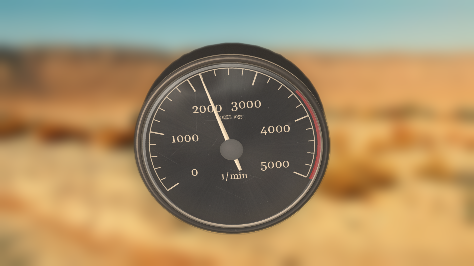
value=2200 unit=rpm
